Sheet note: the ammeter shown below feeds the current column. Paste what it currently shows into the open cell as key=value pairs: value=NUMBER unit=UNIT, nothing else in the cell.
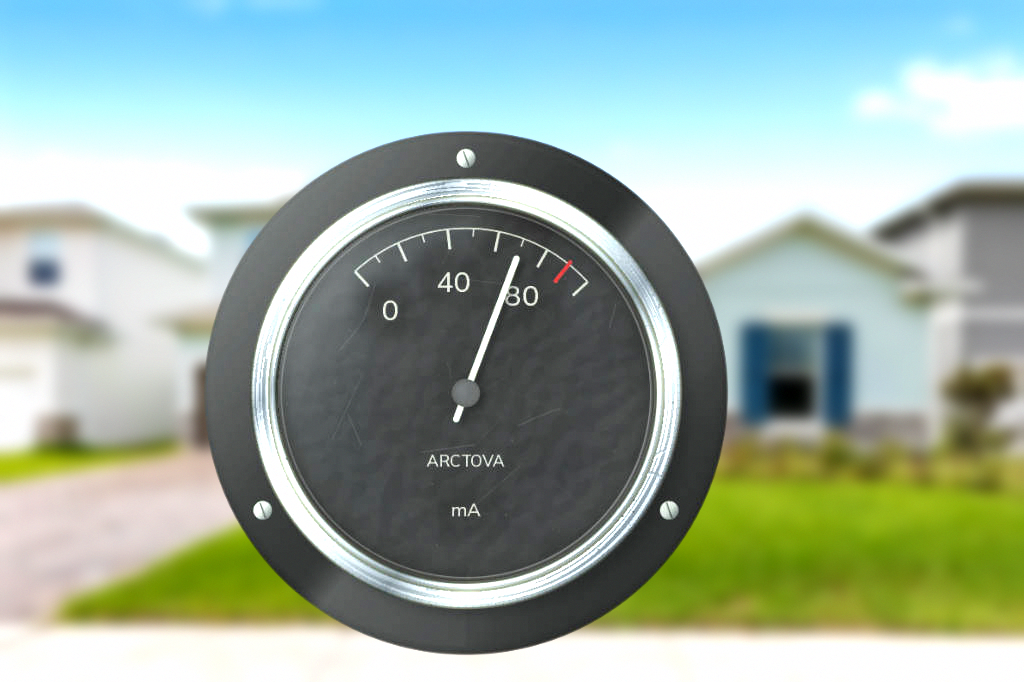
value=70 unit=mA
